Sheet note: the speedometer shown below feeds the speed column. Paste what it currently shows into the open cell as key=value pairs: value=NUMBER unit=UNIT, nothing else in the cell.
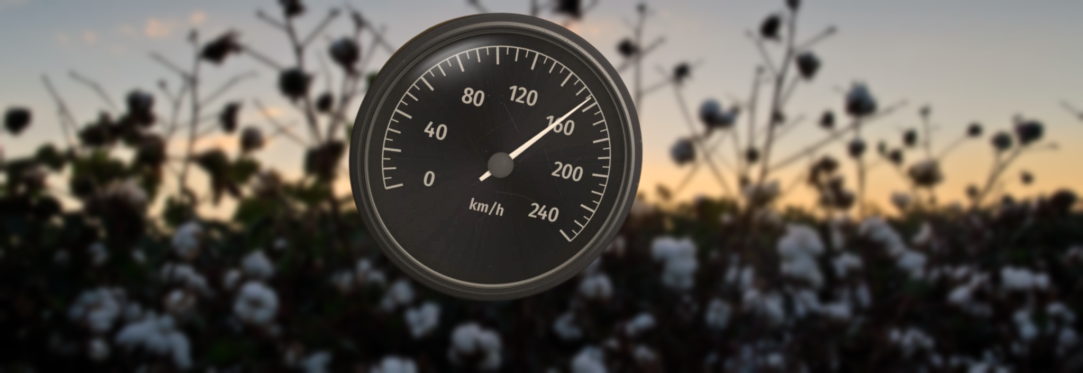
value=155 unit=km/h
